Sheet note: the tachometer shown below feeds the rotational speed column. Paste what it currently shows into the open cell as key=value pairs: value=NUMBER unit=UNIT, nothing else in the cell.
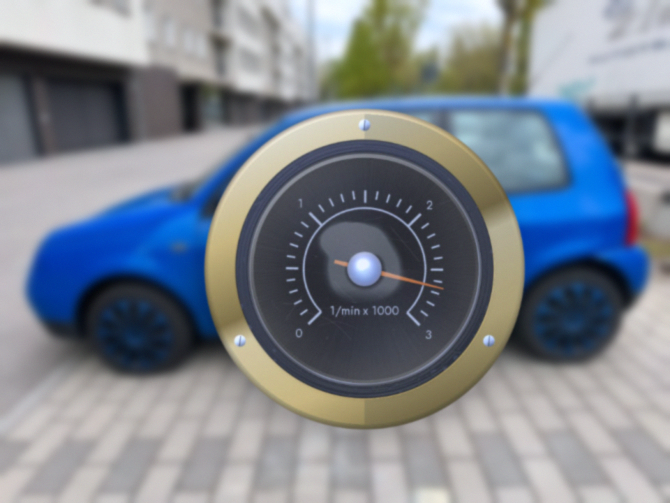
value=2650 unit=rpm
